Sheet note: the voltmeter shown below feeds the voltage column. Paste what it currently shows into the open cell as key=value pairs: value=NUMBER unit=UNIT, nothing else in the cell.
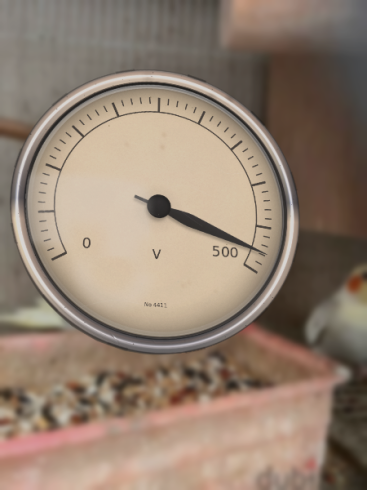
value=480 unit=V
